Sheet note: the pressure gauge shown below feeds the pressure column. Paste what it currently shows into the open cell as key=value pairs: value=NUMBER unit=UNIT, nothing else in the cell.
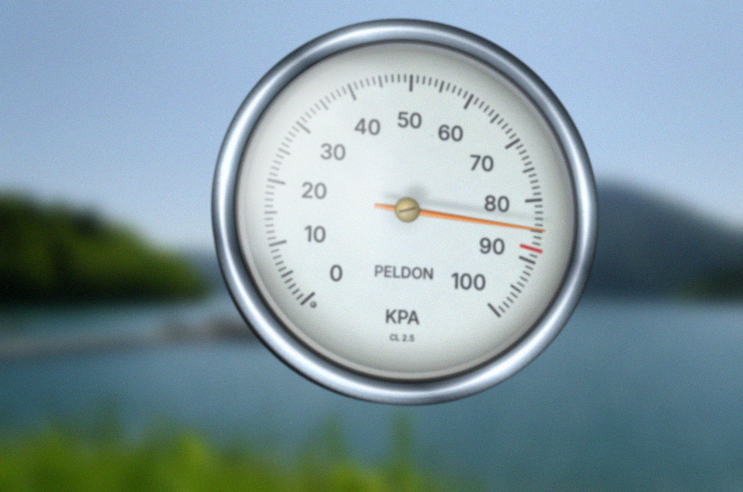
value=85 unit=kPa
